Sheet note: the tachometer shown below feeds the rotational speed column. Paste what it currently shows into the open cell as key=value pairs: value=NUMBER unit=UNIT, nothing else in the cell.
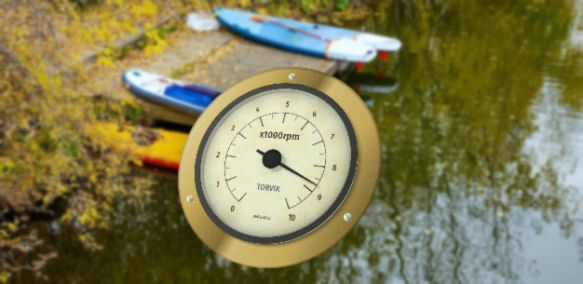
value=8750 unit=rpm
